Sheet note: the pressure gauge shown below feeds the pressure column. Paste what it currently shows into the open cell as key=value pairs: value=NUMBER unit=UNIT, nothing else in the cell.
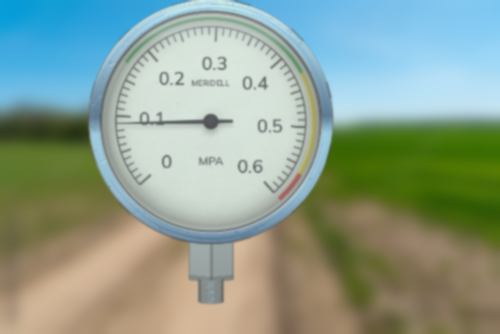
value=0.09 unit=MPa
